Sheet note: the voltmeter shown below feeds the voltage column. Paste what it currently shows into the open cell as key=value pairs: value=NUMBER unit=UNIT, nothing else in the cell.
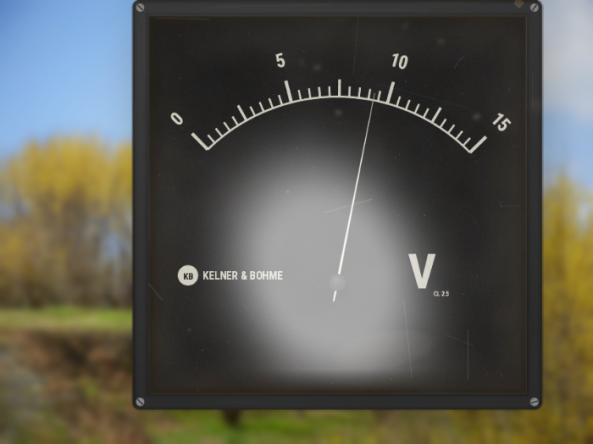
value=9.25 unit=V
